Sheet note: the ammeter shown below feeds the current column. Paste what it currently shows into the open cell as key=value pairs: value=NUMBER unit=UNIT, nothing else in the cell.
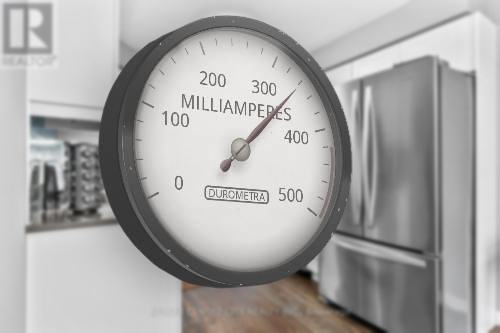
value=340 unit=mA
